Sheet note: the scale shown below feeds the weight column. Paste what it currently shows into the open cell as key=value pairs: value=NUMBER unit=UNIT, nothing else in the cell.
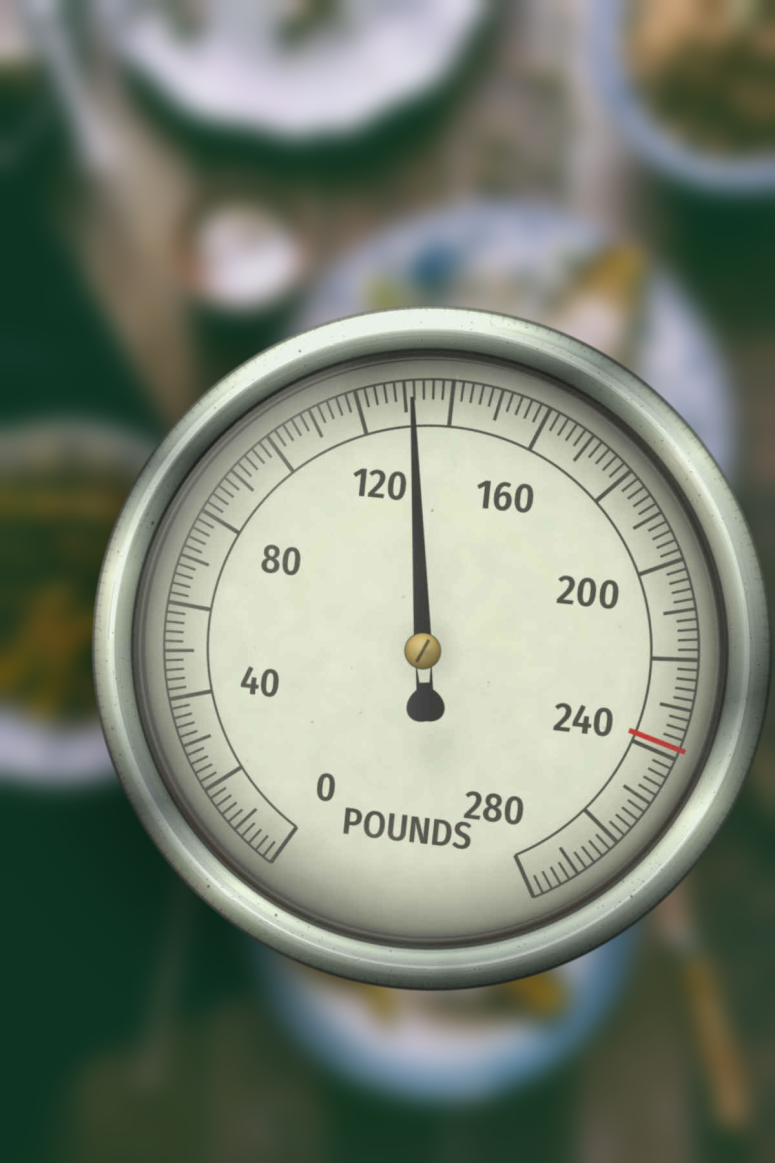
value=132 unit=lb
